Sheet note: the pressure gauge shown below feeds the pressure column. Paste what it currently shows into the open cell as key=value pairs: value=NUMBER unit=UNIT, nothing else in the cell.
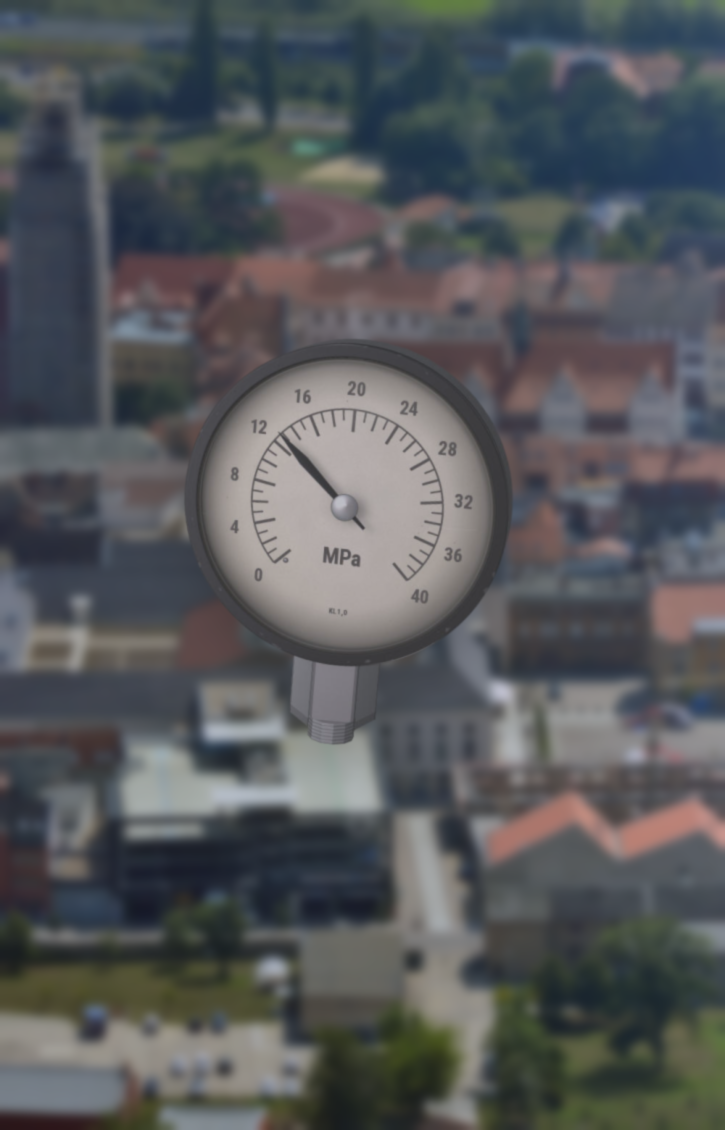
value=13 unit=MPa
